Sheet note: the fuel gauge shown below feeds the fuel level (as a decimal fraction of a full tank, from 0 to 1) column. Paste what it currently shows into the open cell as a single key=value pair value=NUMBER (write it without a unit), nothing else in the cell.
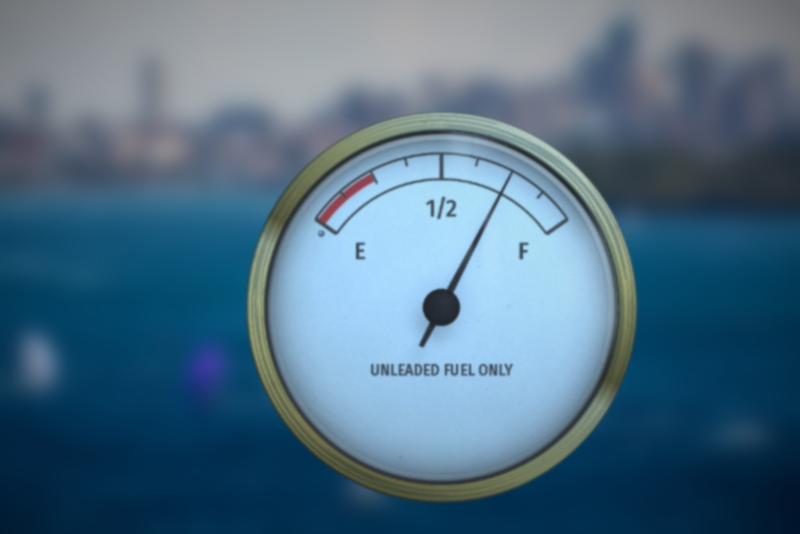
value=0.75
